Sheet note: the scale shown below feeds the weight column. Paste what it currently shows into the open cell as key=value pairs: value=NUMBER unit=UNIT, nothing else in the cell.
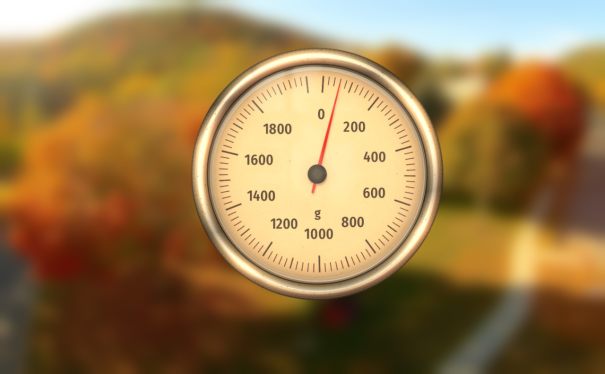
value=60 unit=g
